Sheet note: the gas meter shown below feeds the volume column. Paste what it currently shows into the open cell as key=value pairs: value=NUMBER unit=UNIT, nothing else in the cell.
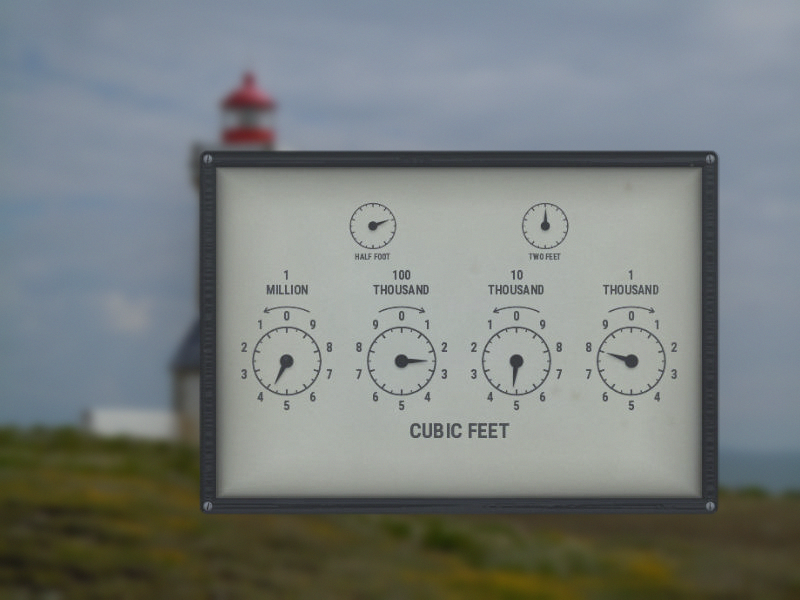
value=424800 unit=ft³
